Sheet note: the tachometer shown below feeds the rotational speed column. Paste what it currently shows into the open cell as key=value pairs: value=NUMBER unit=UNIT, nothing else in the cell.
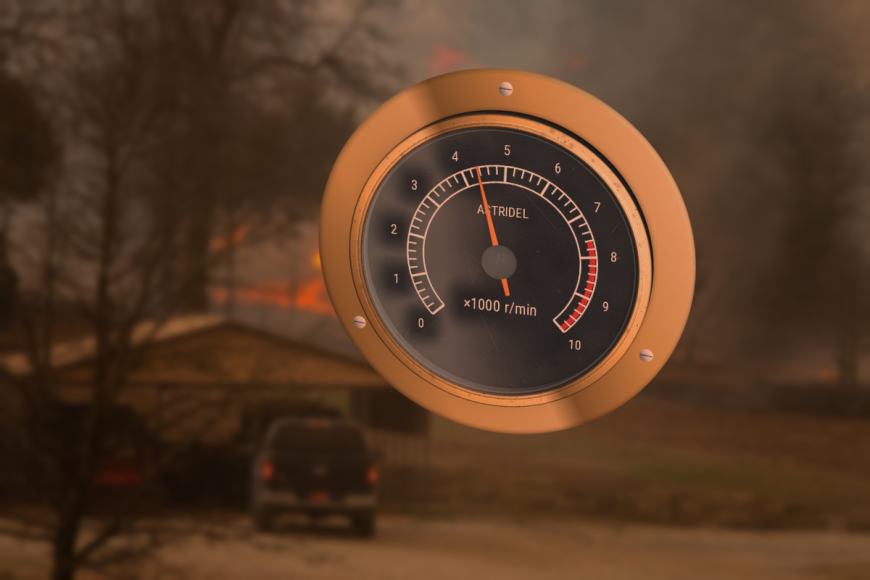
value=4400 unit=rpm
